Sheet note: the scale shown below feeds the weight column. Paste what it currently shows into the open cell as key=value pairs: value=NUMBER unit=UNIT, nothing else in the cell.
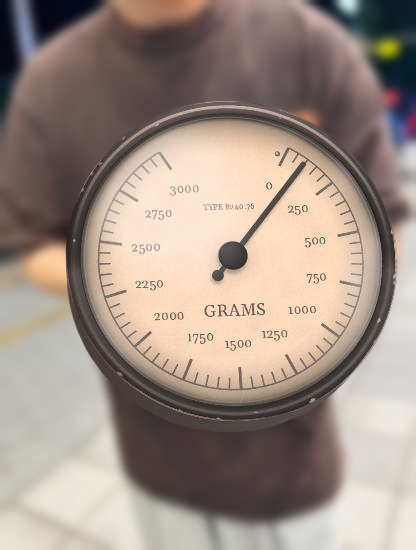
value=100 unit=g
